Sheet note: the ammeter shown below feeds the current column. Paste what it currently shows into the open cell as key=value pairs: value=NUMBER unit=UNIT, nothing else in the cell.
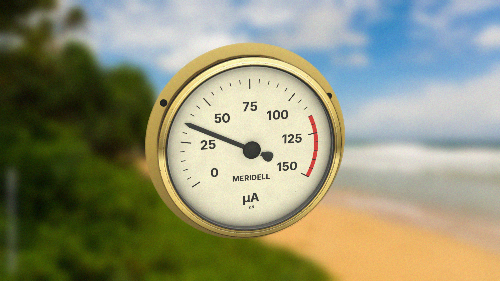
value=35 unit=µA
